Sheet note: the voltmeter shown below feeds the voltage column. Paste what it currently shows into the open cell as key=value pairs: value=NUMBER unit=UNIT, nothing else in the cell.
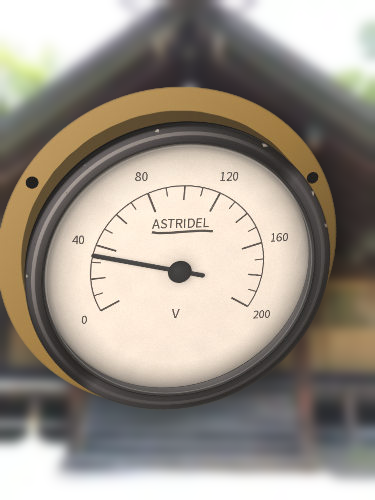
value=35 unit=V
